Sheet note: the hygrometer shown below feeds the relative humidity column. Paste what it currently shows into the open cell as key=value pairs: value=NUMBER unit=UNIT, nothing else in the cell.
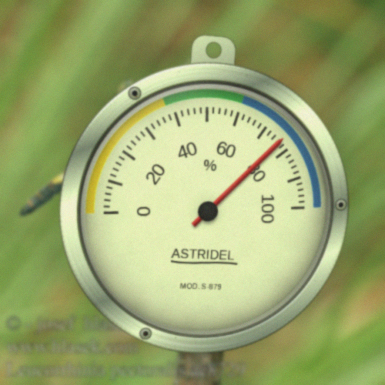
value=76 unit=%
